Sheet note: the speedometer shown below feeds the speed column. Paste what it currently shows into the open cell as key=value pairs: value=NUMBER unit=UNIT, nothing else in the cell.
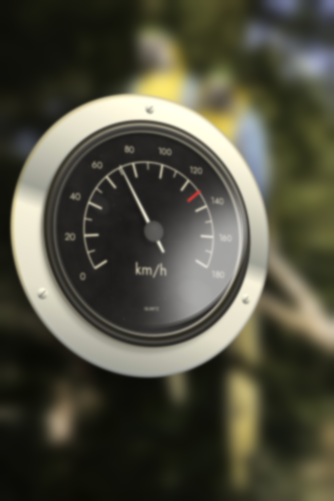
value=70 unit=km/h
